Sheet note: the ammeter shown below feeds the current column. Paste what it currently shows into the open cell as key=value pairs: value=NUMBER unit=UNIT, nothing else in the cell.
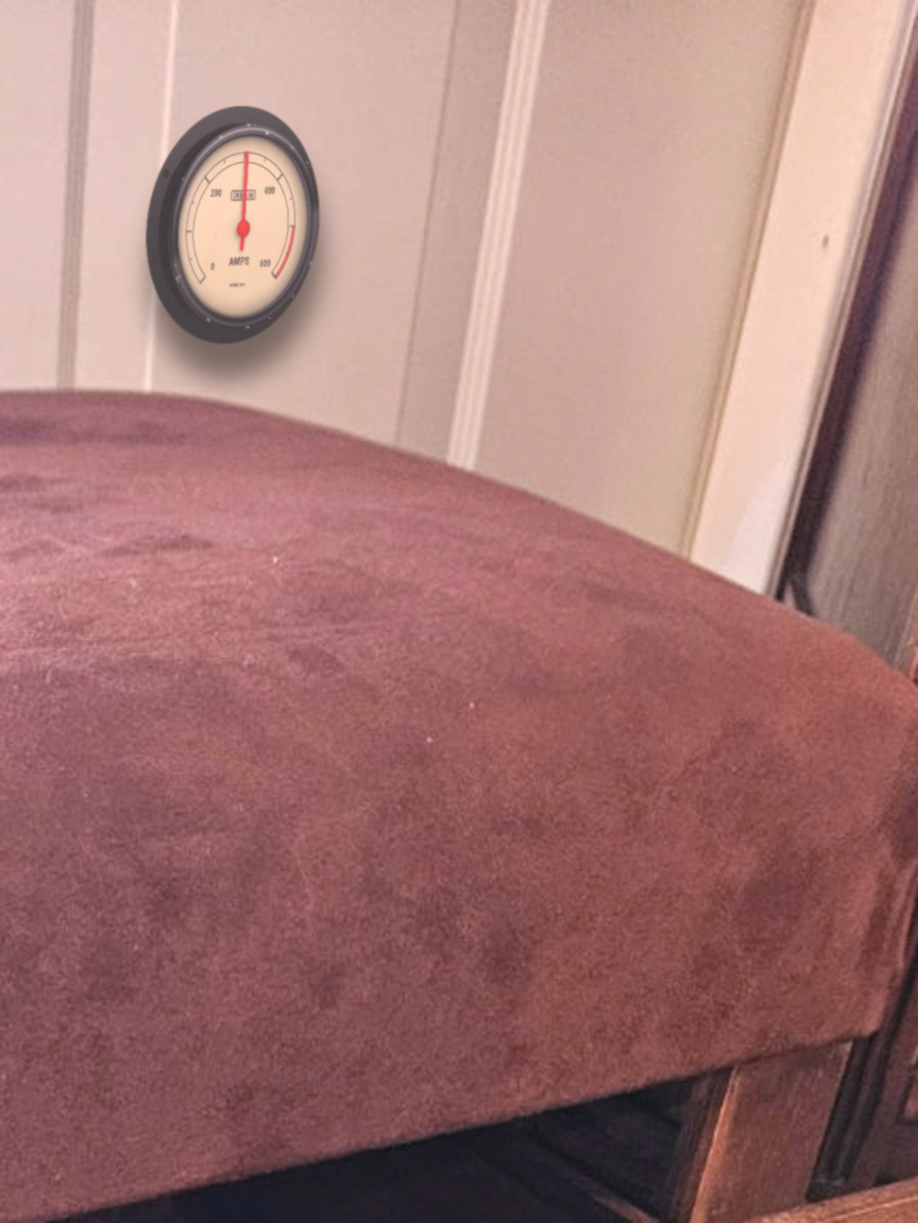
value=300 unit=A
